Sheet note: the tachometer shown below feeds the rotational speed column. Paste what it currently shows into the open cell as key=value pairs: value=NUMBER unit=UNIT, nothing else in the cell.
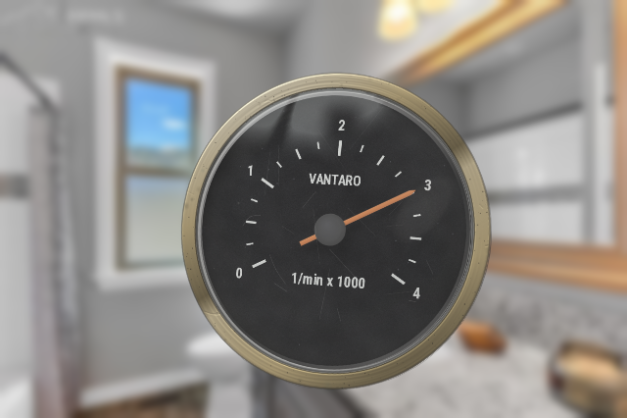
value=3000 unit=rpm
